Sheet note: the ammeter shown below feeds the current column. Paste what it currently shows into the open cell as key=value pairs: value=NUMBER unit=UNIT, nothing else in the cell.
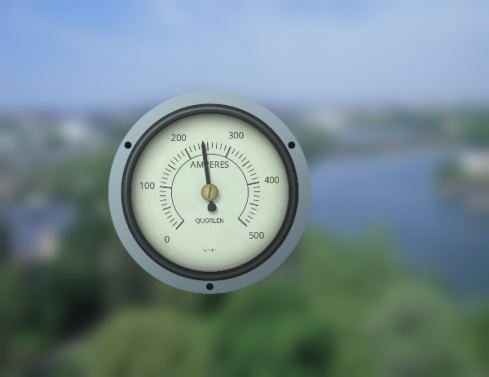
value=240 unit=A
